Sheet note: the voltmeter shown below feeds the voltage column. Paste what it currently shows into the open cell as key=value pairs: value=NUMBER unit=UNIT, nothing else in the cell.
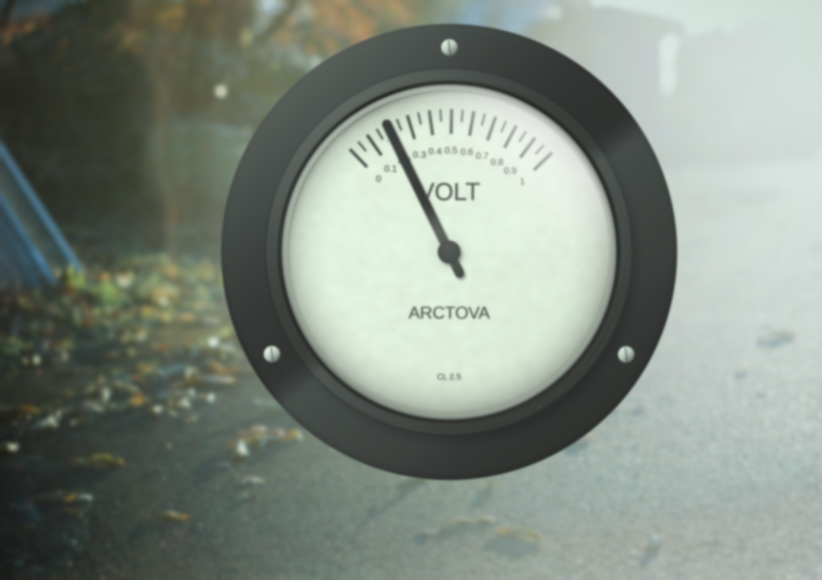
value=0.2 unit=V
